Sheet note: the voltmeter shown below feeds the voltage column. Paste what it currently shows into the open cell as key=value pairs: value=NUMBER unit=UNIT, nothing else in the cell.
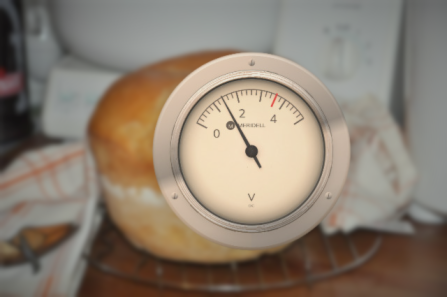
value=1.4 unit=V
